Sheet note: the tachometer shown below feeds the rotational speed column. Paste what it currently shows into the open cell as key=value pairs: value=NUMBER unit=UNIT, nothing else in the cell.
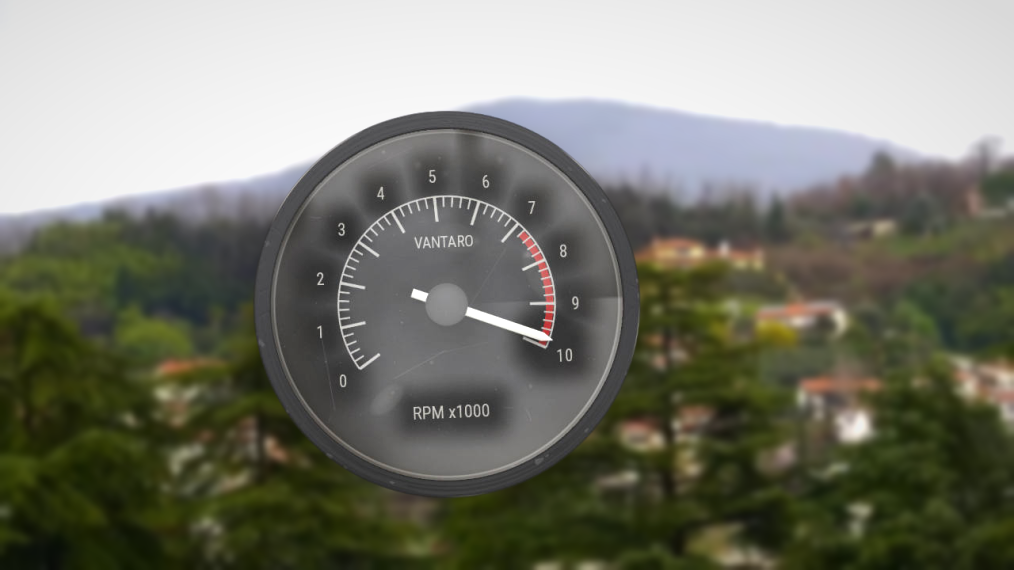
value=9800 unit=rpm
